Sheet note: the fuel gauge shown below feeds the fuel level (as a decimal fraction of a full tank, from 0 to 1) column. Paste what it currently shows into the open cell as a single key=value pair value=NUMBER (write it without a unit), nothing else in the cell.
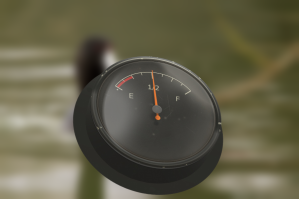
value=0.5
